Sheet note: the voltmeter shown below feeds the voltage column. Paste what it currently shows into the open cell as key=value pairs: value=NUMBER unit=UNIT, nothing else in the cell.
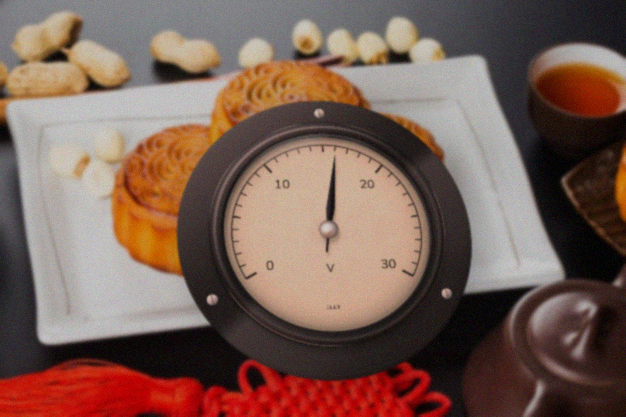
value=16 unit=V
